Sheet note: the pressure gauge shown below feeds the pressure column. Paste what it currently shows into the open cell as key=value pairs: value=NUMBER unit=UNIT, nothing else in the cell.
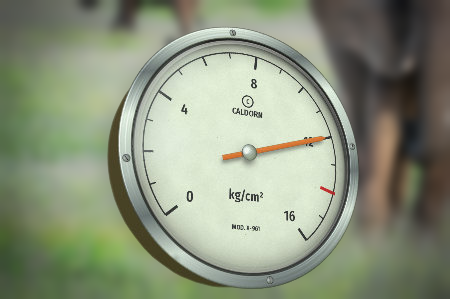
value=12 unit=kg/cm²
